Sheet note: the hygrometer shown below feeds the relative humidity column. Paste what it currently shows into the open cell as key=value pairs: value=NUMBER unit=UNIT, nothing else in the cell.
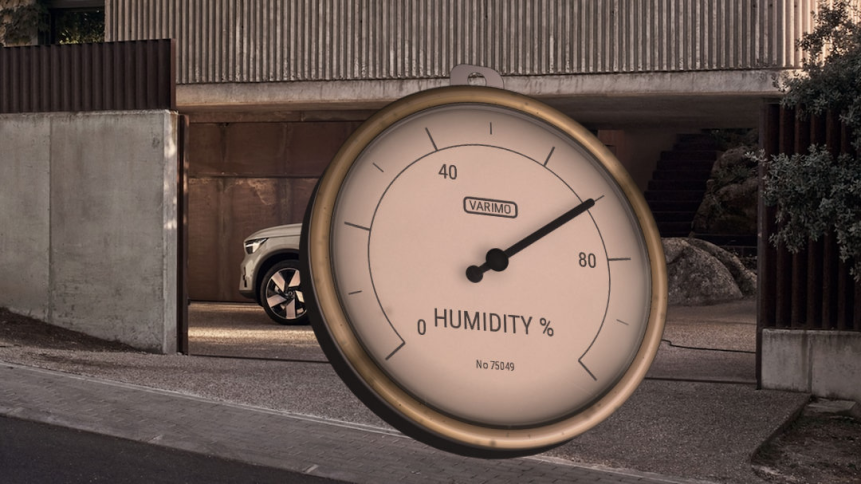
value=70 unit=%
